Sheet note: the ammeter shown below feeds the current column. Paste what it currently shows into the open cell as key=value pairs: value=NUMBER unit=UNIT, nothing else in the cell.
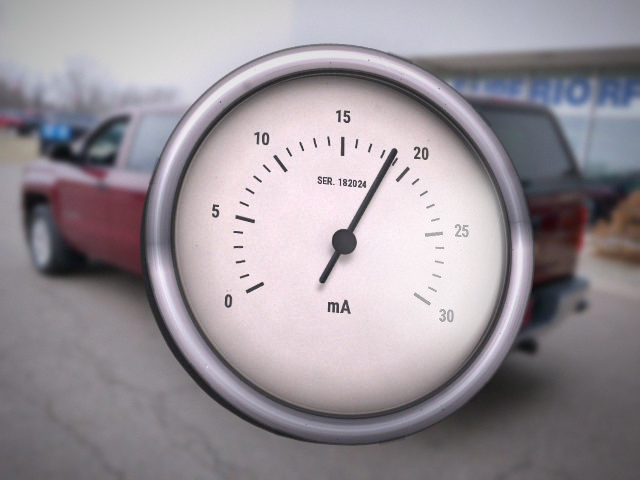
value=18.5 unit=mA
